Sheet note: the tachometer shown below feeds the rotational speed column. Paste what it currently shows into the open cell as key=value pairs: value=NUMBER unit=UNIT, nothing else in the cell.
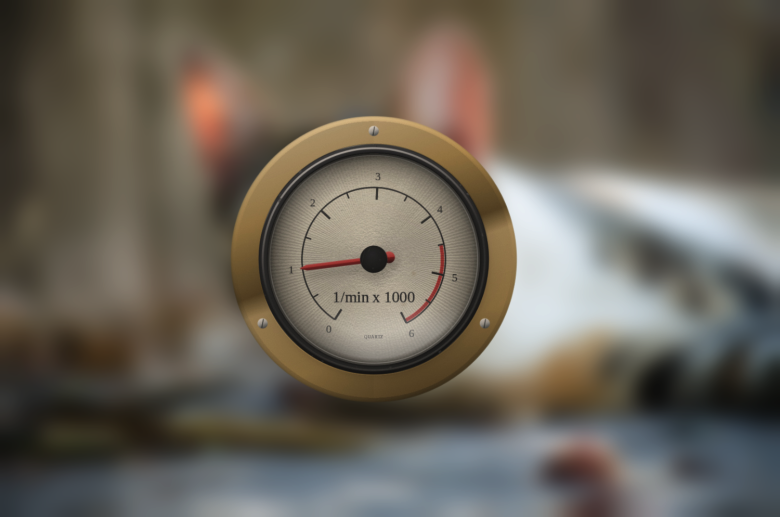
value=1000 unit=rpm
